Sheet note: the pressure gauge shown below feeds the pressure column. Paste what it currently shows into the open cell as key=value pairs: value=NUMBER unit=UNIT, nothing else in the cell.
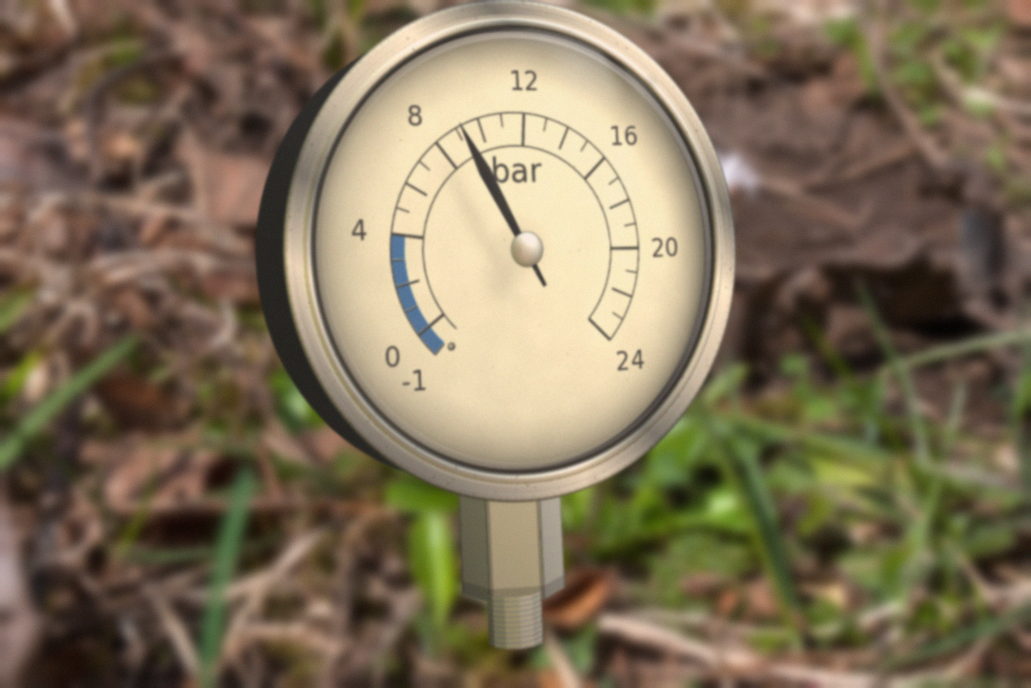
value=9 unit=bar
